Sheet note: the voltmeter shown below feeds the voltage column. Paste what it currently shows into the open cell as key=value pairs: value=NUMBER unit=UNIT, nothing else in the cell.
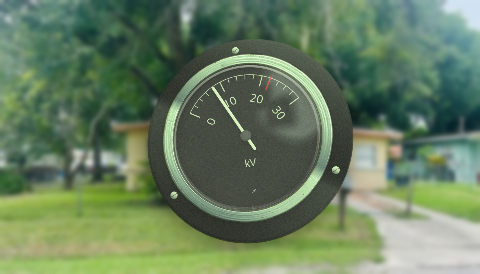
value=8 unit=kV
